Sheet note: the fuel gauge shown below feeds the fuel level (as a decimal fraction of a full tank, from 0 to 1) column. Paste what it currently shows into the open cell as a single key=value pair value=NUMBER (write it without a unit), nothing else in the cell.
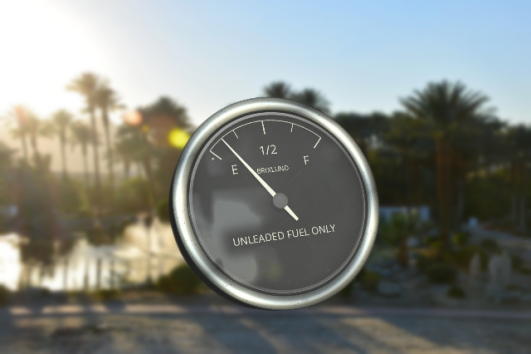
value=0.125
